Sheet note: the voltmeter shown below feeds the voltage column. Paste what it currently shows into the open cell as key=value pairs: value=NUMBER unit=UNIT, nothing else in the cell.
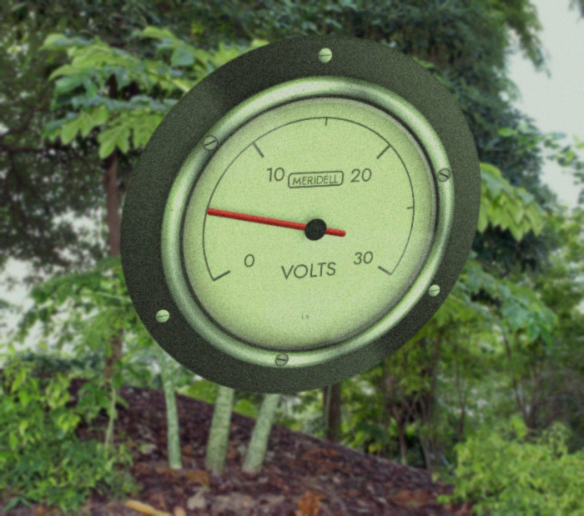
value=5 unit=V
